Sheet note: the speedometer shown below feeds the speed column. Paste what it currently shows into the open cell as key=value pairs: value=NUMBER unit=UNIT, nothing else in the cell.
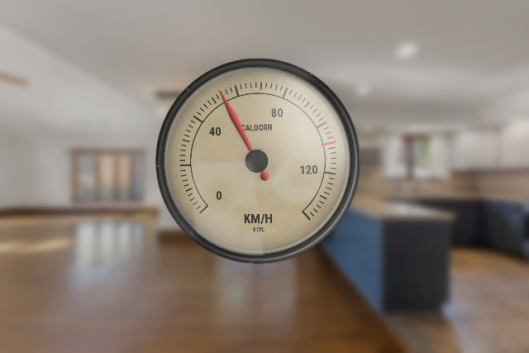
value=54 unit=km/h
